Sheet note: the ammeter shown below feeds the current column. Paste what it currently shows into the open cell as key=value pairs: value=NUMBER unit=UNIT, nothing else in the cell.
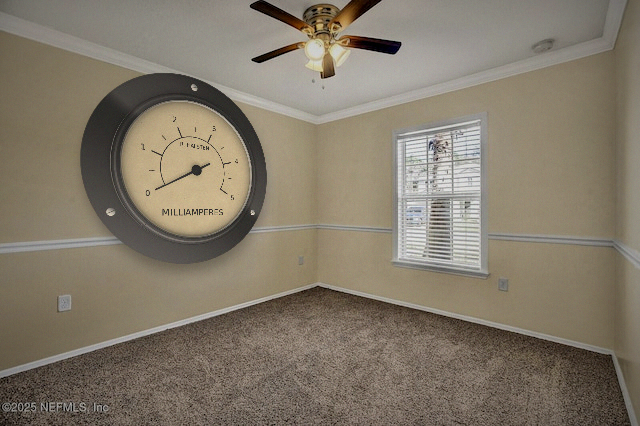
value=0 unit=mA
